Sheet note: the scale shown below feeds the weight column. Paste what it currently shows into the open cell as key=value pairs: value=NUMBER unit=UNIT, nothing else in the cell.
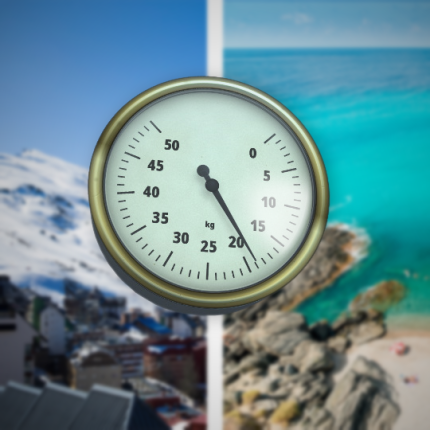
value=19 unit=kg
